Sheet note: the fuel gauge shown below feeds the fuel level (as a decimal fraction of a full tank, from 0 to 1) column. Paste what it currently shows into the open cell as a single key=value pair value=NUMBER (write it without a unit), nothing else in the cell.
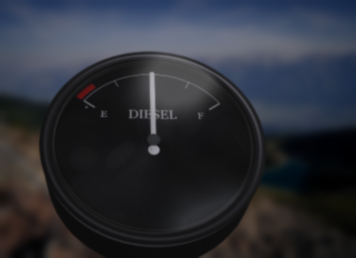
value=0.5
